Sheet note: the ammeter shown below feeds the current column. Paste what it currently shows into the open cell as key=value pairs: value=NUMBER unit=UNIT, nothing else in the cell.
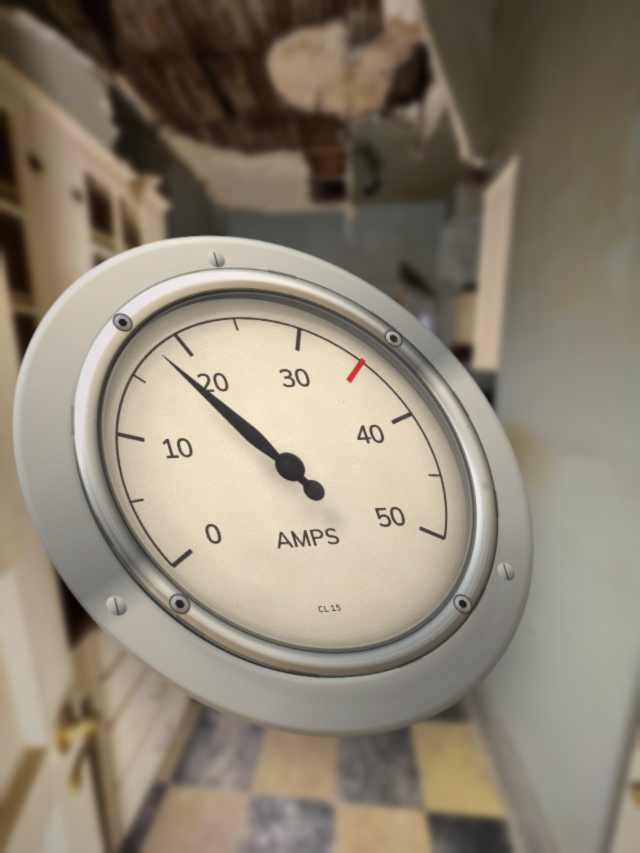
value=17.5 unit=A
